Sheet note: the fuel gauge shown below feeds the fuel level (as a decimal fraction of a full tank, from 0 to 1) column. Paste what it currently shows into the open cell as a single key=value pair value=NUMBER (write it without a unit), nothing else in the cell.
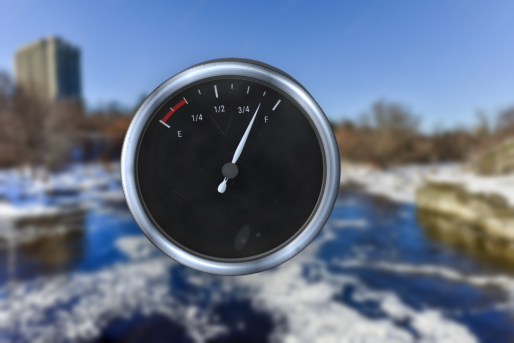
value=0.875
